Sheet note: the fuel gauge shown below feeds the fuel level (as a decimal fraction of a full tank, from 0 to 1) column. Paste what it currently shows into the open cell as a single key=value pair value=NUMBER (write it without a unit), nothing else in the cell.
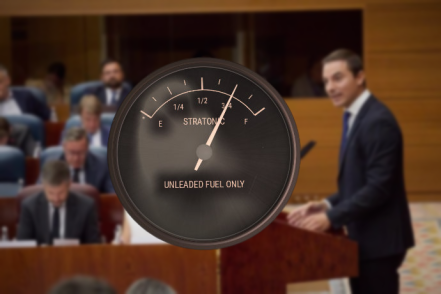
value=0.75
